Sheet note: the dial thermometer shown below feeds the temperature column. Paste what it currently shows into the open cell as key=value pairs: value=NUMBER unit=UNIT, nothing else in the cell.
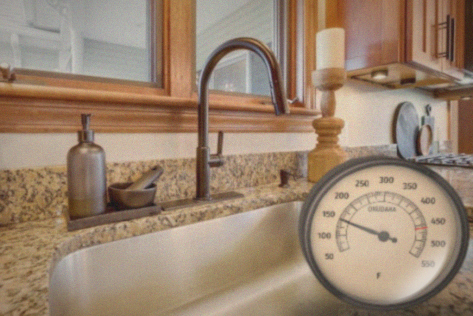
value=150 unit=°F
